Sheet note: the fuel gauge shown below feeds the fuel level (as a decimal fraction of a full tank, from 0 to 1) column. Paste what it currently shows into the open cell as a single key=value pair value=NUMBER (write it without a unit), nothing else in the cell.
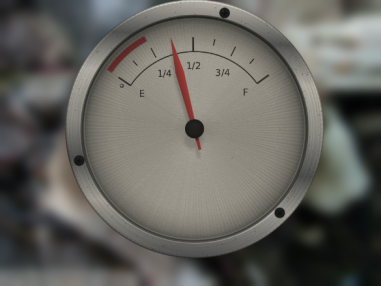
value=0.375
